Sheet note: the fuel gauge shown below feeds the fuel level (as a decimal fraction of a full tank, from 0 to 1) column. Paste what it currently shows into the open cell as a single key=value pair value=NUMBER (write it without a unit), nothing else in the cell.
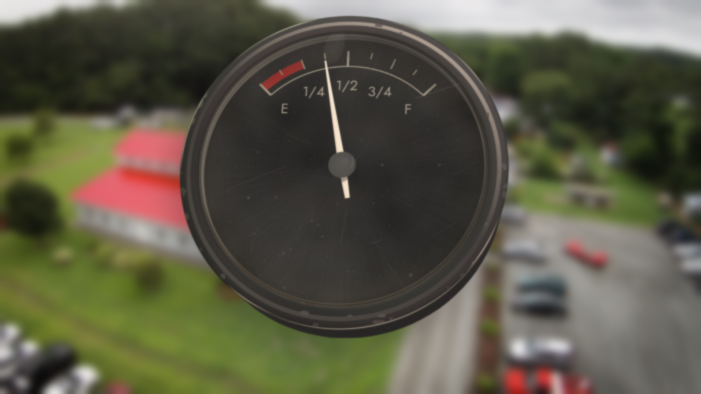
value=0.375
